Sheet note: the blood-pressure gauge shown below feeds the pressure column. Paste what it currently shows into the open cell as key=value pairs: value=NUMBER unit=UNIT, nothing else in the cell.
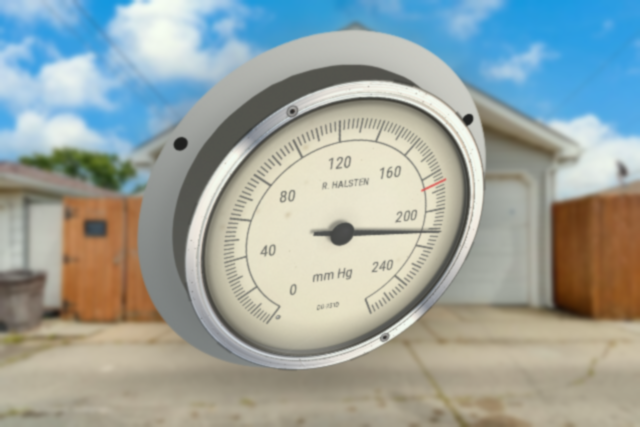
value=210 unit=mmHg
